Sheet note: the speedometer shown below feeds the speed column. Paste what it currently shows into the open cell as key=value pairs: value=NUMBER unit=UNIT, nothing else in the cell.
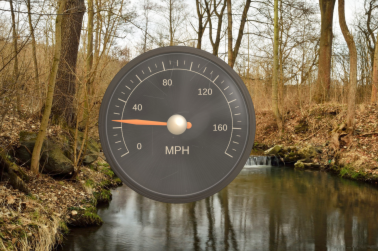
value=25 unit=mph
